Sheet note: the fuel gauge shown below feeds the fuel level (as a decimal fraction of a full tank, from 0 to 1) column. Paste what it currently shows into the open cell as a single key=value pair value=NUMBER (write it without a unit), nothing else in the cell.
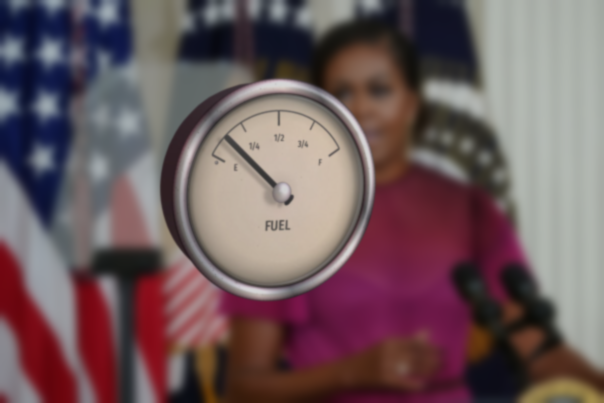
value=0.125
